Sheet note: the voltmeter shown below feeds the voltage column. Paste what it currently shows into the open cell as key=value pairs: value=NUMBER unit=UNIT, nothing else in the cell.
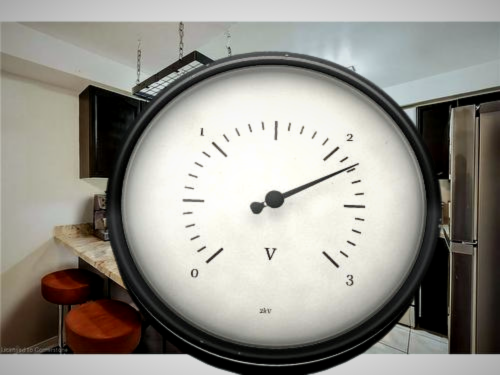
value=2.2 unit=V
